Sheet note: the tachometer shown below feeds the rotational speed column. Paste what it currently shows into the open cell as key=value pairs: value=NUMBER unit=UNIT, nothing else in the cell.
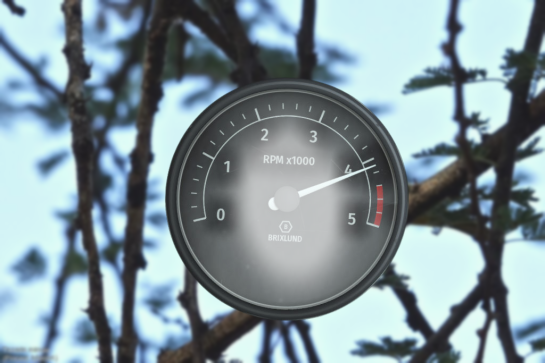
value=4100 unit=rpm
